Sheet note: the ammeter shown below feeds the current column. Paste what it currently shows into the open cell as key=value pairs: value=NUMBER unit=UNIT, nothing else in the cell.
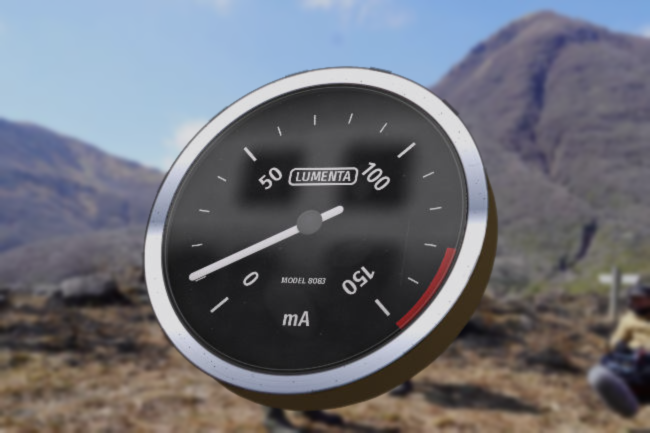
value=10 unit=mA
